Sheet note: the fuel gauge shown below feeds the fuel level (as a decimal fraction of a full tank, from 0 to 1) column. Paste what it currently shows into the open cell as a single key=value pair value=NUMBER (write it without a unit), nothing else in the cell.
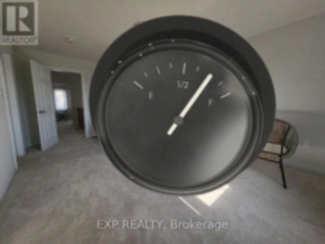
value=0.75
